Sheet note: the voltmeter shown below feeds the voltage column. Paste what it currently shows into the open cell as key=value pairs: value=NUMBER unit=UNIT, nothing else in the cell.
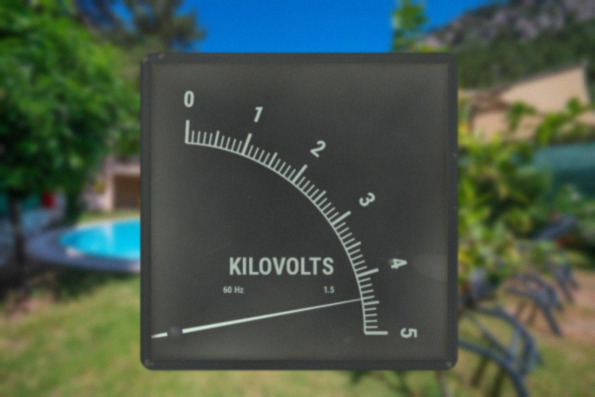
value=4.4 unit=kV
